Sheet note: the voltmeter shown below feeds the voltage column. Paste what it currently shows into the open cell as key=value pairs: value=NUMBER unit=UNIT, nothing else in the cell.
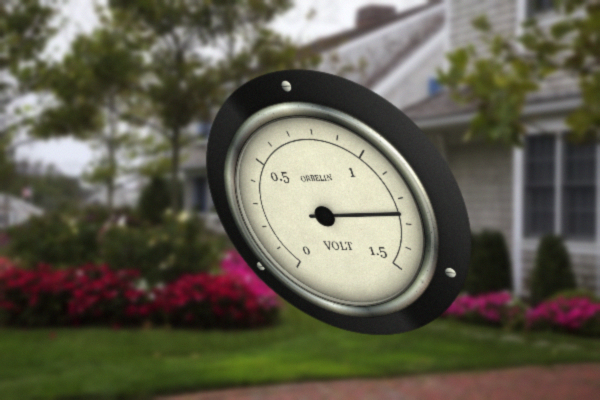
value=1.25 unit=V
